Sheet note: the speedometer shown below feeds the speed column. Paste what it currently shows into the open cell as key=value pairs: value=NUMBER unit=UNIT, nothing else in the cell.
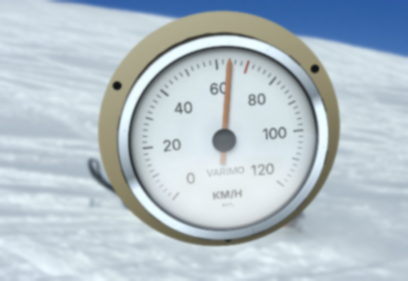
value=64 unit=km/h
